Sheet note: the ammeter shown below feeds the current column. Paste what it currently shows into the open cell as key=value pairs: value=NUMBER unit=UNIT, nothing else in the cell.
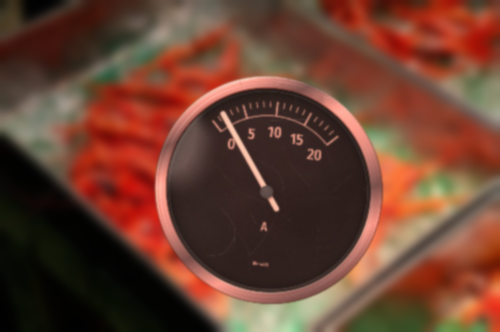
value=2 unit=A
